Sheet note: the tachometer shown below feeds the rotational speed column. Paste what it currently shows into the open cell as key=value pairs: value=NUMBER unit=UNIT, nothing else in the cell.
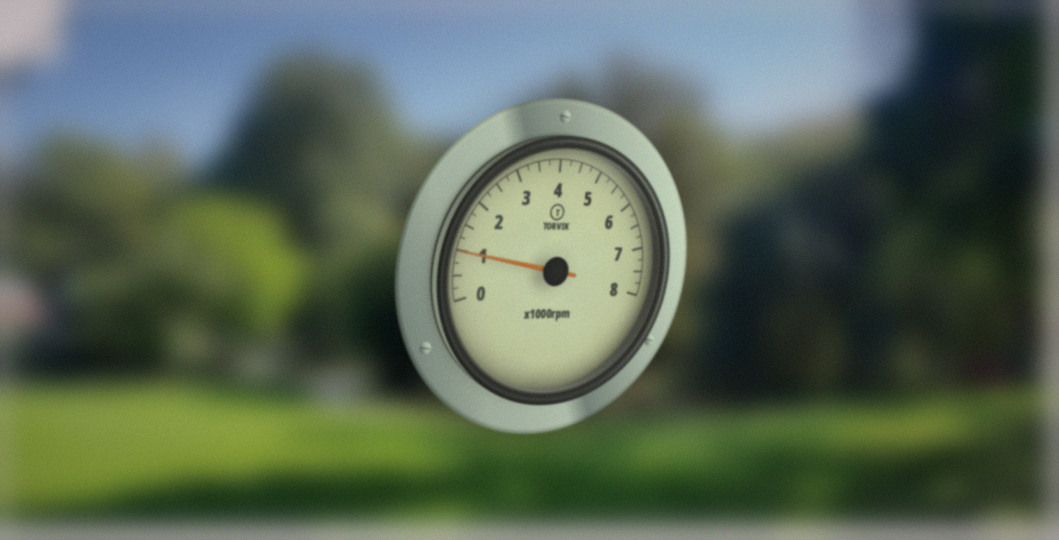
value=1000 unit=rpm
